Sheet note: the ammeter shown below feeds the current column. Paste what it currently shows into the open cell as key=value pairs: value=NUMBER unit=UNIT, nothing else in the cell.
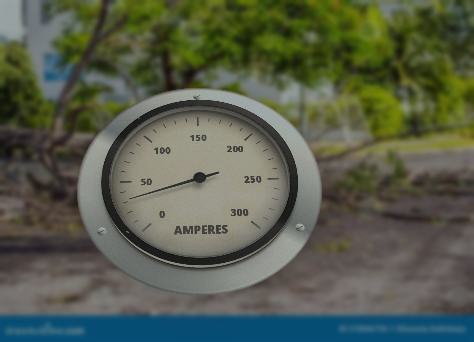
value=30 unit=A
